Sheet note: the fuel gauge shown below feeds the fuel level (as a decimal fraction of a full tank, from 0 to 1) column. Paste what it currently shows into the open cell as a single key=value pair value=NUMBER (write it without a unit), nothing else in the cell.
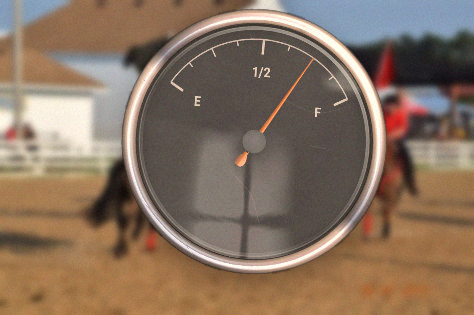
value=0.75
